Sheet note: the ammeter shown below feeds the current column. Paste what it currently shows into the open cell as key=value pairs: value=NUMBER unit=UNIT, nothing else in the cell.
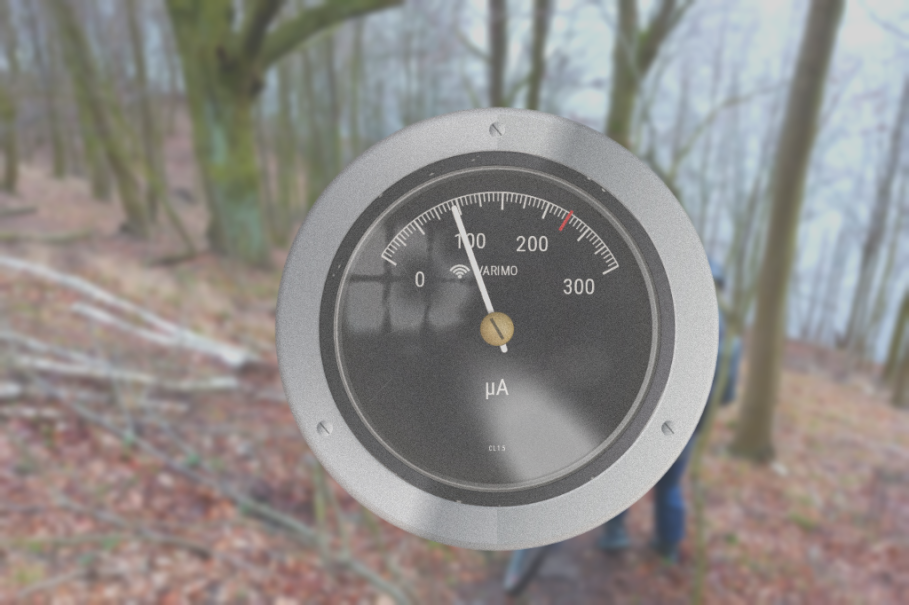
value=95 unit=µA
